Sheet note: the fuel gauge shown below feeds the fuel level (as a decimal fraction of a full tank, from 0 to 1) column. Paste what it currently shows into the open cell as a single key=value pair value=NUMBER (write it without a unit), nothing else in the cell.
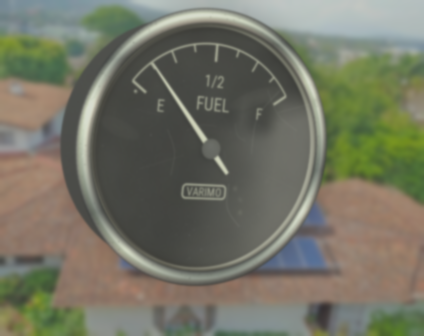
value=0.125
